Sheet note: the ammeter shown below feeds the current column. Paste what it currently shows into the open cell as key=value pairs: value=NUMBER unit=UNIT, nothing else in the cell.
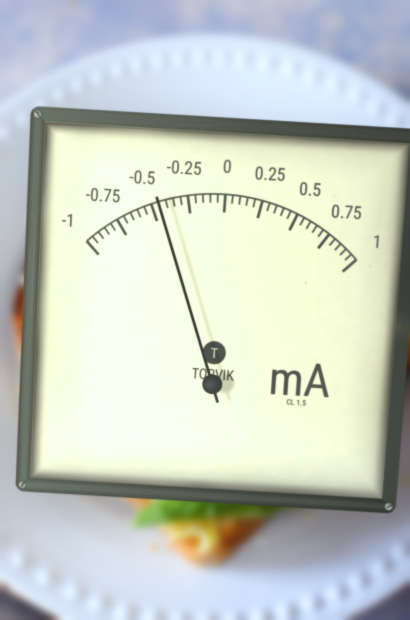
value=-0.45 unit=mA
